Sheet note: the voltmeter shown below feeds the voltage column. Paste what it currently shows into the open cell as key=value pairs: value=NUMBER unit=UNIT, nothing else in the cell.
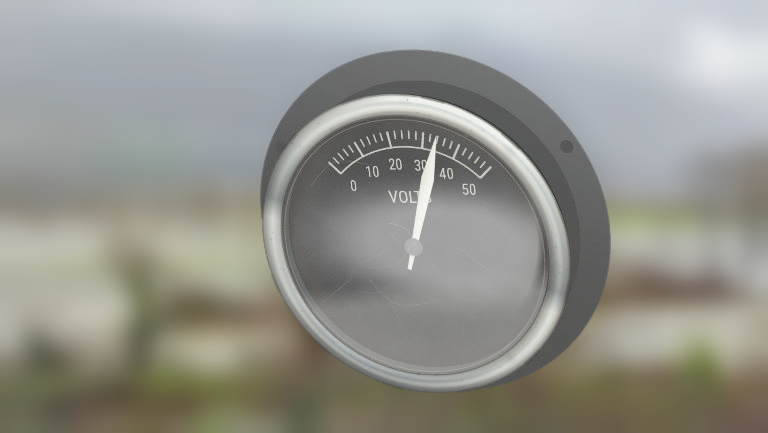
value=34 unit=V
